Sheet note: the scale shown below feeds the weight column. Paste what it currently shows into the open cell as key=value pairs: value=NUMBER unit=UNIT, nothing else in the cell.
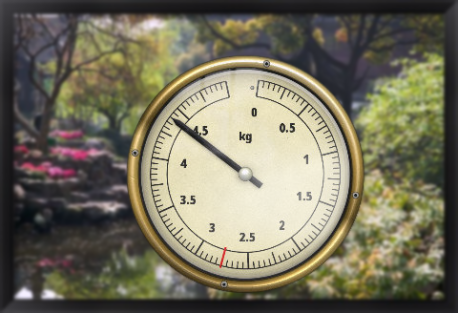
value=4.4 unit=kg
